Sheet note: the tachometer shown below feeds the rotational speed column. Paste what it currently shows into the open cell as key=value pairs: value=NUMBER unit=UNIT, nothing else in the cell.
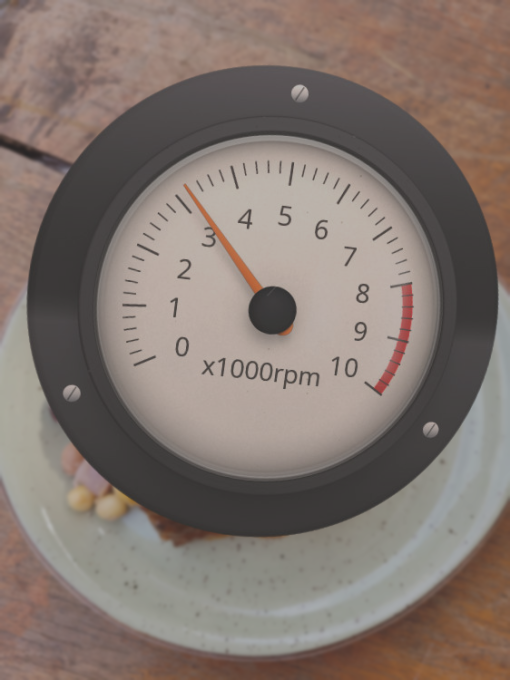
value=3200 unit=rpm
